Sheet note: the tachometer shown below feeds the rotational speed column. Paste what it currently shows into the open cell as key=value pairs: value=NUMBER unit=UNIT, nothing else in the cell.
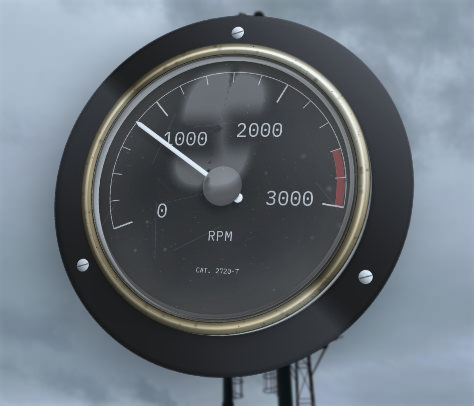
value=800 unit=rpm
